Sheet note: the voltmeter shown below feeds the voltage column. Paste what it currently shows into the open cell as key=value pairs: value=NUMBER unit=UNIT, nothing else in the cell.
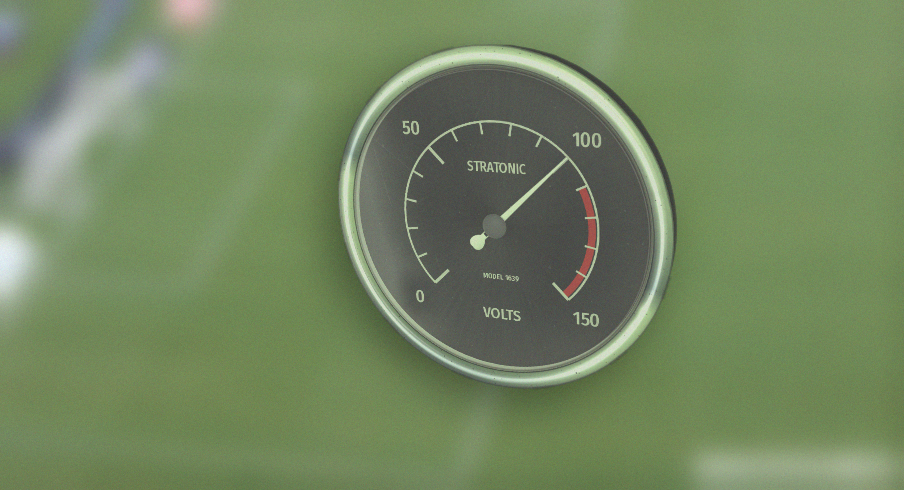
value=100 unit=V
